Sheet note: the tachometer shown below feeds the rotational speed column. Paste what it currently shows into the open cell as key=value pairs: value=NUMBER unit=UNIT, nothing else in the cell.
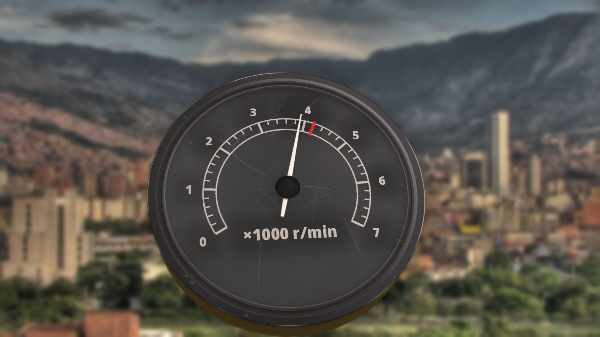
value=3900 unit=rpm
